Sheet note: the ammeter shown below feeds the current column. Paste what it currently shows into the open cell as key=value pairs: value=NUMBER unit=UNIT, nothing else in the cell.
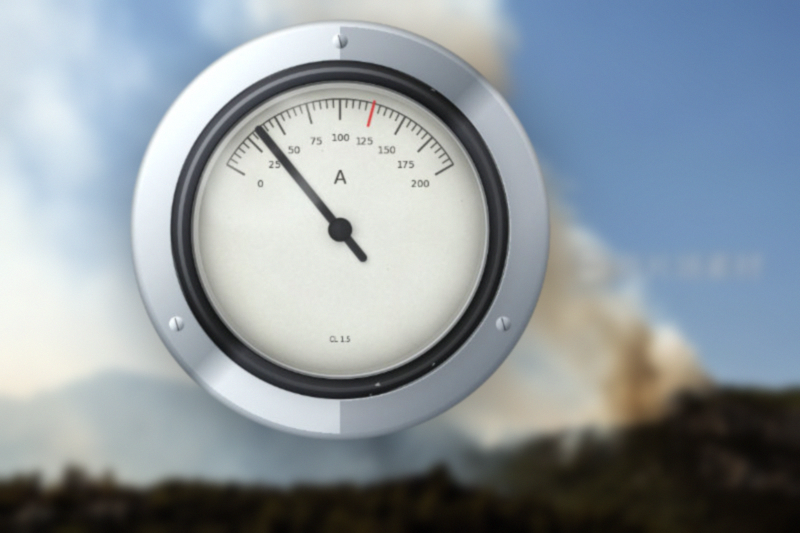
value=35 unit=A
